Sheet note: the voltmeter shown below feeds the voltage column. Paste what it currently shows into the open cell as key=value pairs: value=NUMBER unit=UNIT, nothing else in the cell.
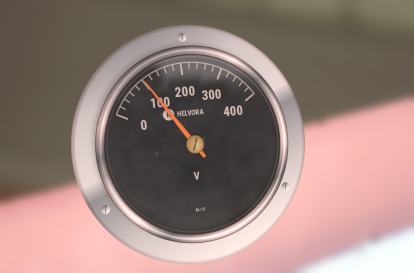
value=100 unit=V
